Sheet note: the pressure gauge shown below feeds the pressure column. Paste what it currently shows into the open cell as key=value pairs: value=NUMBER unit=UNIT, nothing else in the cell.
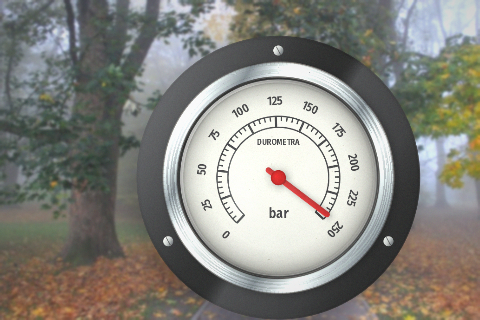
value=245 unit=bar
